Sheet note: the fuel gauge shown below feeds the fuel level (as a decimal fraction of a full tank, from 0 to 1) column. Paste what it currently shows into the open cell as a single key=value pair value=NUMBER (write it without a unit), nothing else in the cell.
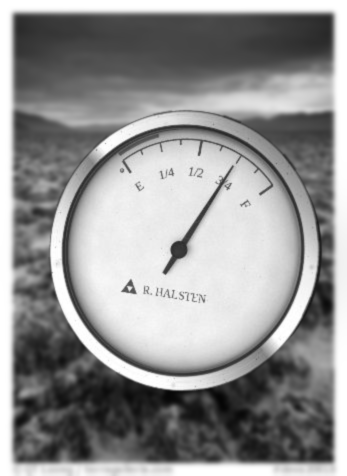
value=0.75
